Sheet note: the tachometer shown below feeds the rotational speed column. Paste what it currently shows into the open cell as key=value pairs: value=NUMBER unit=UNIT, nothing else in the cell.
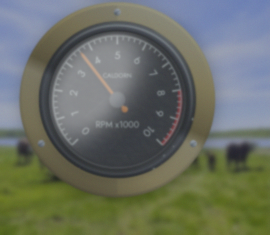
value=3600 unit=rpm
